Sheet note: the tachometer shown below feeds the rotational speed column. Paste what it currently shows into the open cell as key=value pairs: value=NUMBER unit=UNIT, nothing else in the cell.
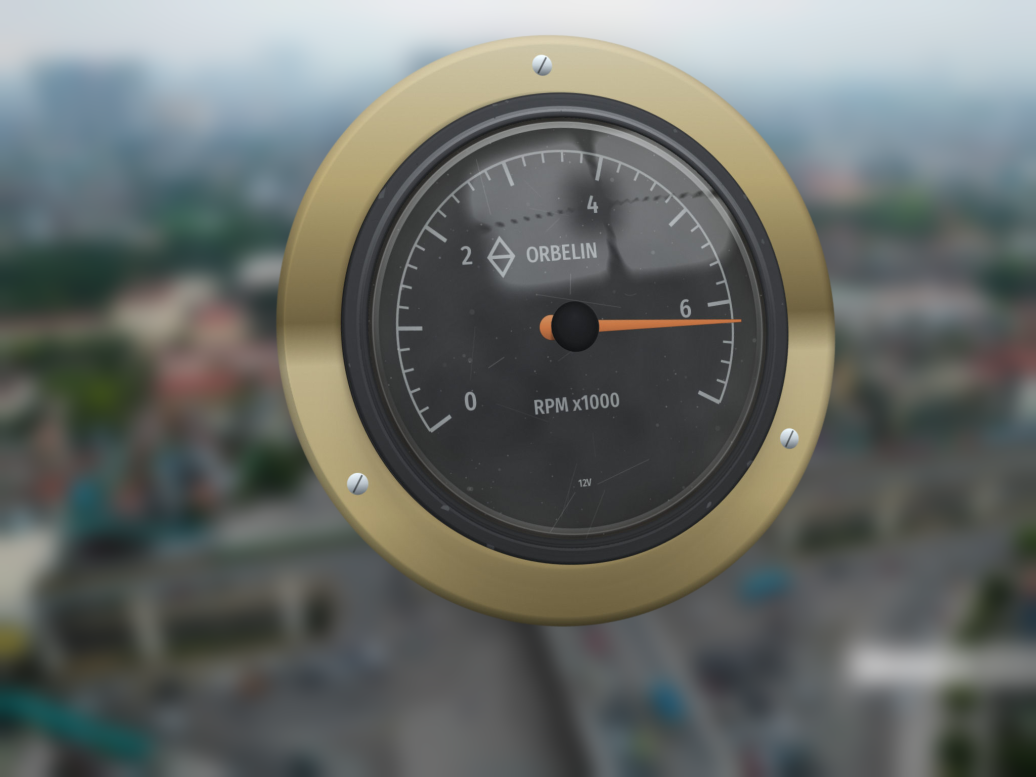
value=6200 unit=rpm
